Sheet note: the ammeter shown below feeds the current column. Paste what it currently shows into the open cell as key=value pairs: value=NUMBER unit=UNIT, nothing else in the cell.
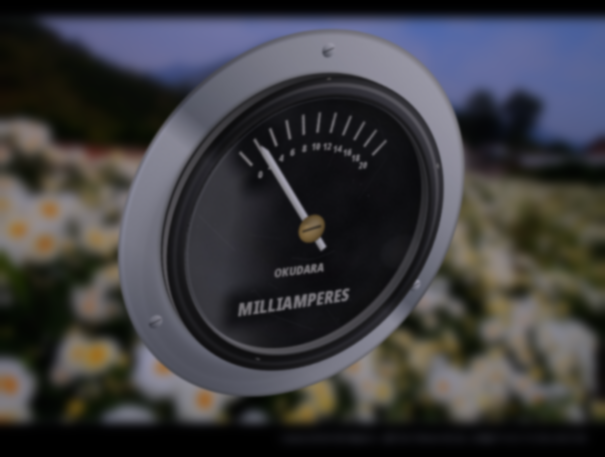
value=2 unit=mA
